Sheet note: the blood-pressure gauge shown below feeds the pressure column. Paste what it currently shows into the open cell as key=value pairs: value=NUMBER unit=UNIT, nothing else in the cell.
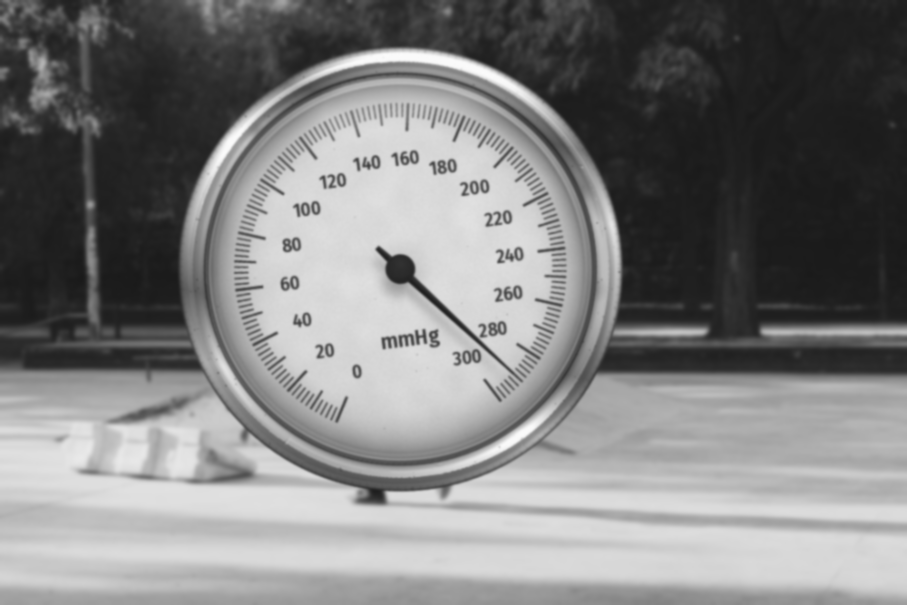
value=290 unit=mmHg
